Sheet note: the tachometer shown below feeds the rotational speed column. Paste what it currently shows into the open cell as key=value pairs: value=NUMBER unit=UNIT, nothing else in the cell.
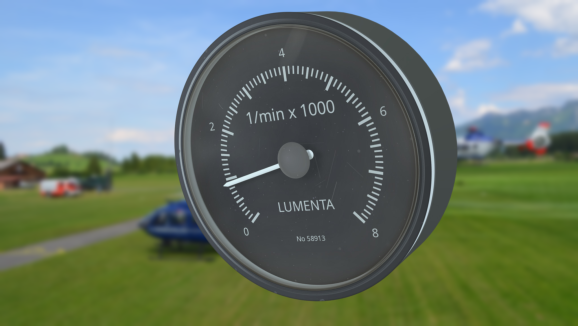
value=900 unit=rpm
